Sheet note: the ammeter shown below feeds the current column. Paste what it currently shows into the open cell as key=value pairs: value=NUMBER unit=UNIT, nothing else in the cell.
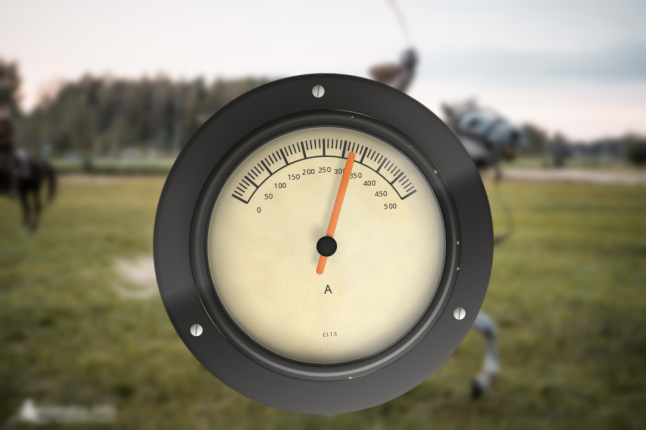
value=320 unit=A
